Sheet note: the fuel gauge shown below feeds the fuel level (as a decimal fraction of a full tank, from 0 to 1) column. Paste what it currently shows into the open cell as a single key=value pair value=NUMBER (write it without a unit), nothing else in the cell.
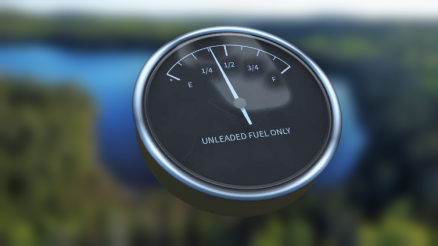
value=0.375
